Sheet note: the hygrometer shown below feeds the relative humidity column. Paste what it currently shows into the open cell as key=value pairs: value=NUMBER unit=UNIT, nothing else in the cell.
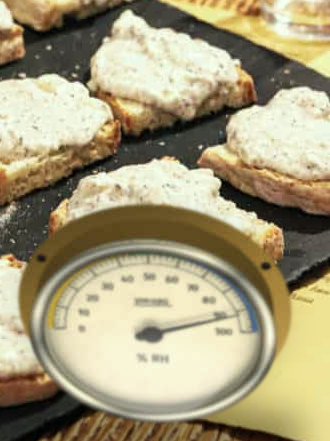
value=90 unit=%
